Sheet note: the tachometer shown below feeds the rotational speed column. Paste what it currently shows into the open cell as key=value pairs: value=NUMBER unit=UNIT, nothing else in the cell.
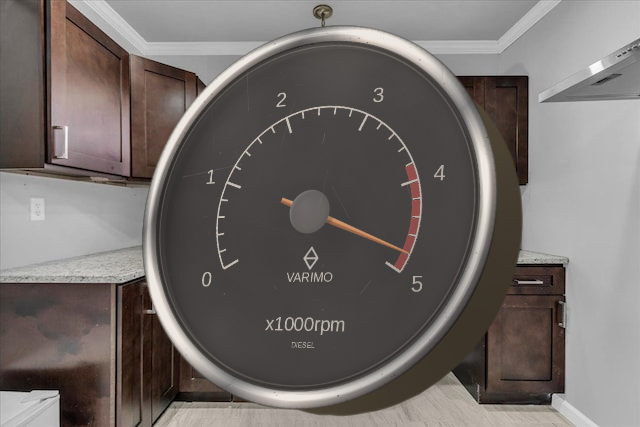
value=4800 unit=rpm
